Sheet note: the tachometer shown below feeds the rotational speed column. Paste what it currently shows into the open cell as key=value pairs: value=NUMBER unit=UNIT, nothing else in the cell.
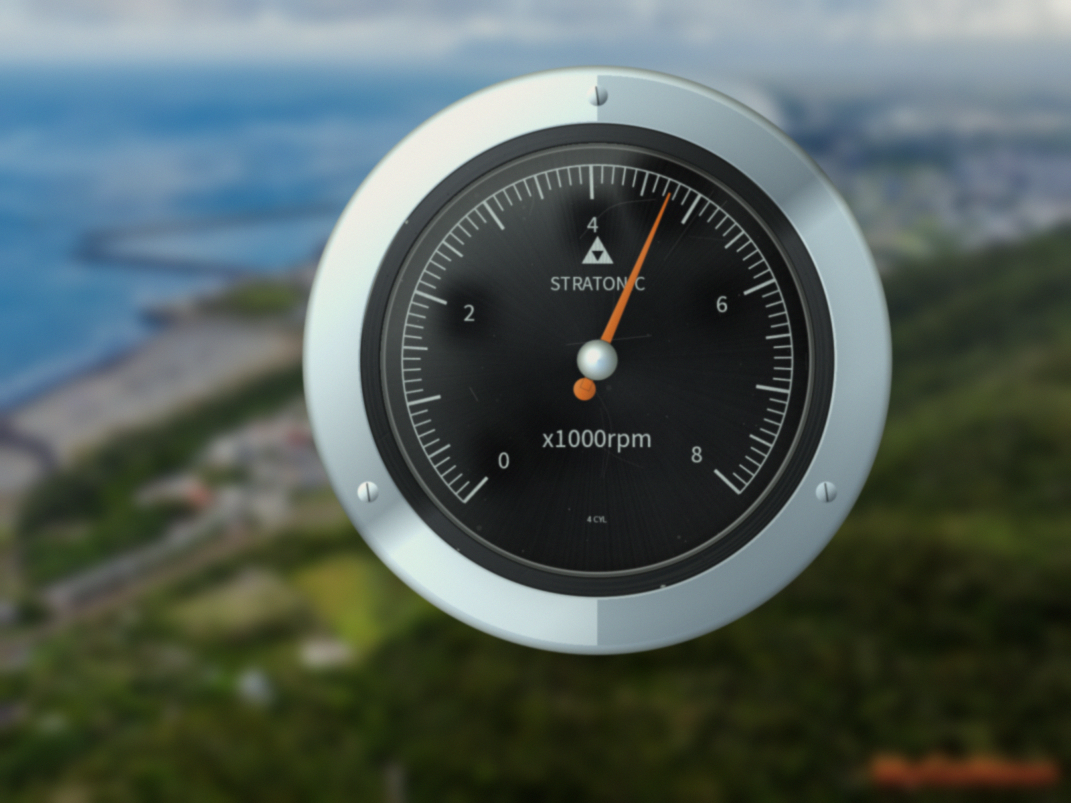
value=4750 unit=rpm
